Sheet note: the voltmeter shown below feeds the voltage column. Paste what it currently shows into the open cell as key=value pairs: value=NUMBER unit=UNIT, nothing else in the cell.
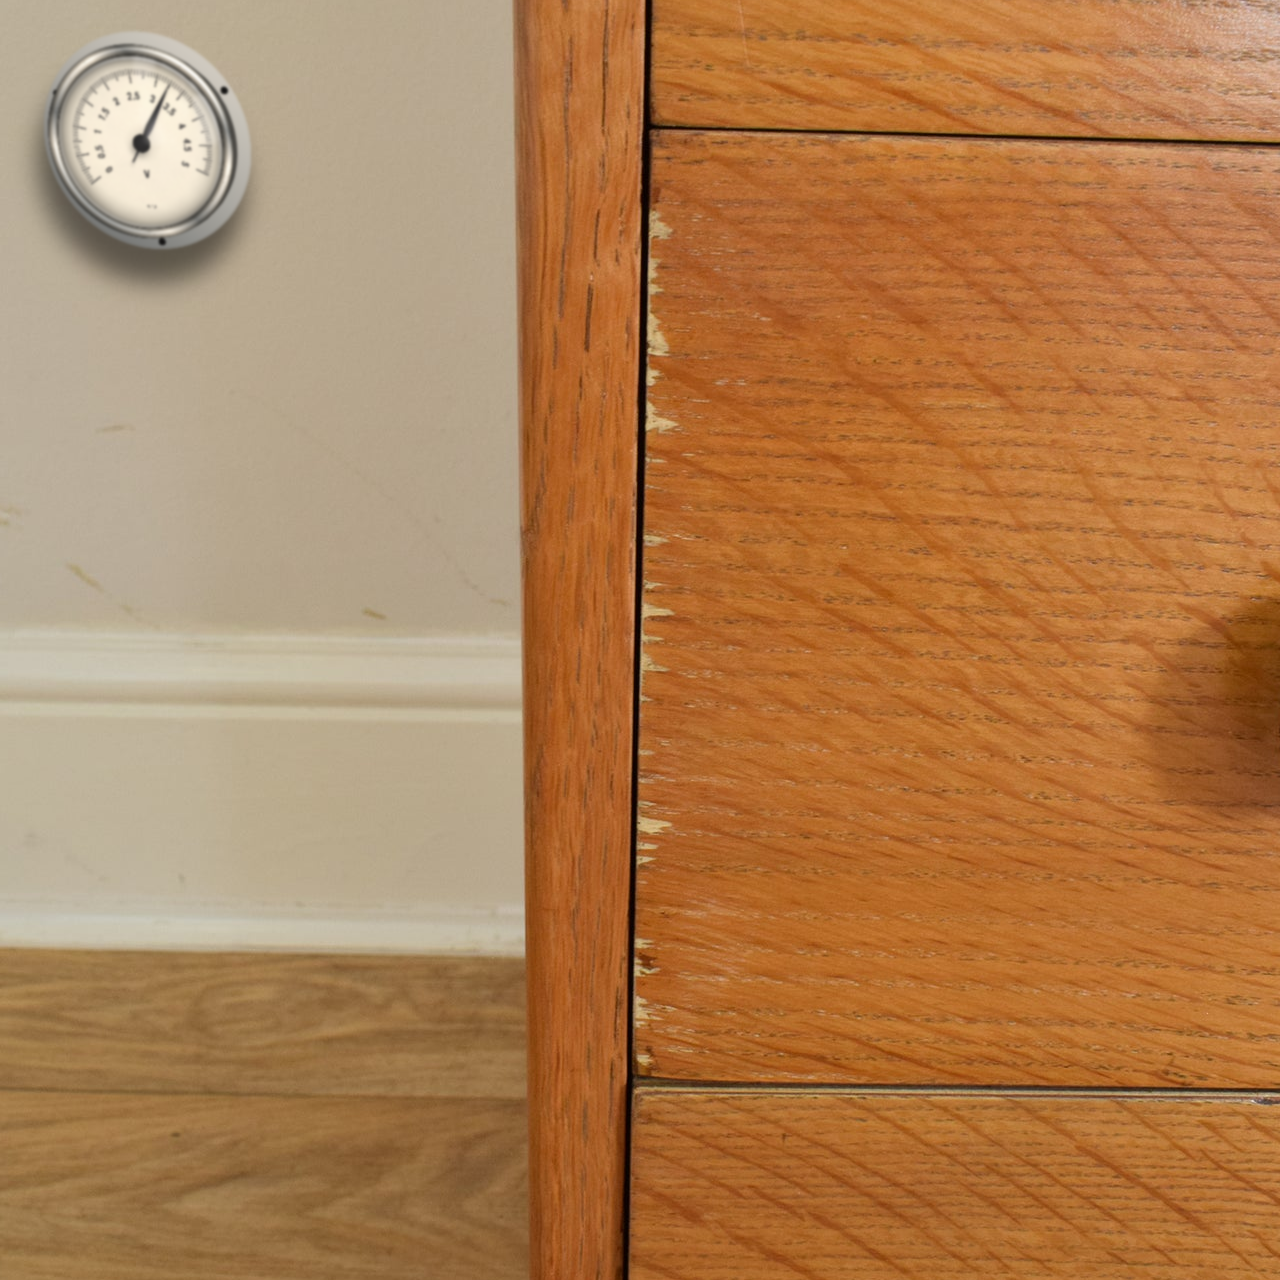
value=3.25 unit=V
